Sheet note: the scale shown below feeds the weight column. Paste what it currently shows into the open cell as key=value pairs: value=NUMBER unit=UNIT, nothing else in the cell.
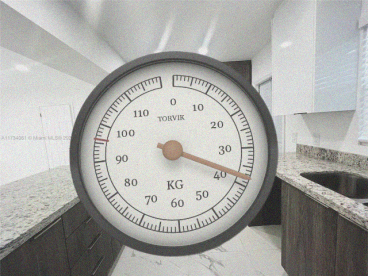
value=38 unit=kg
